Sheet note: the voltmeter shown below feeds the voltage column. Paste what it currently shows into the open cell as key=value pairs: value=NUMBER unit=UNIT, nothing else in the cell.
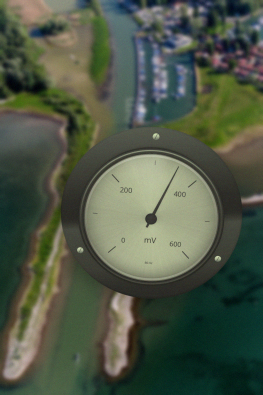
value=350 unit=mV
